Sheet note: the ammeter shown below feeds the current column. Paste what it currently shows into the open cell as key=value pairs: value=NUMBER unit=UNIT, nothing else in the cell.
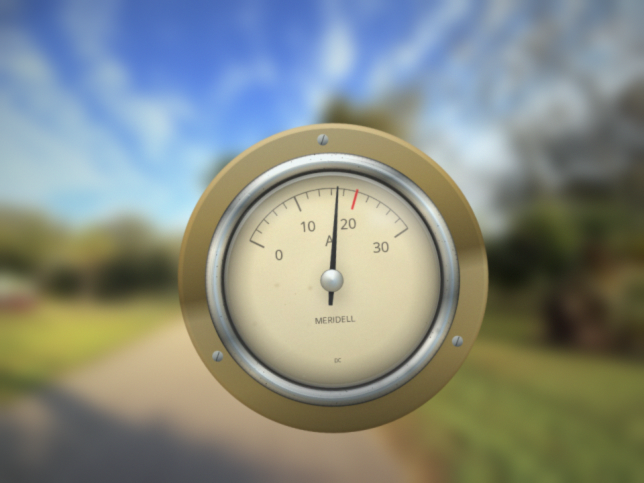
value=17 unit=A
